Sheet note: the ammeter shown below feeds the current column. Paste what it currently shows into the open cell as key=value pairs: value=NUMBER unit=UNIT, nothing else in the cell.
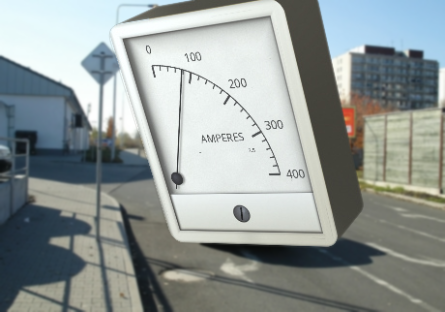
value=80 unit=A
